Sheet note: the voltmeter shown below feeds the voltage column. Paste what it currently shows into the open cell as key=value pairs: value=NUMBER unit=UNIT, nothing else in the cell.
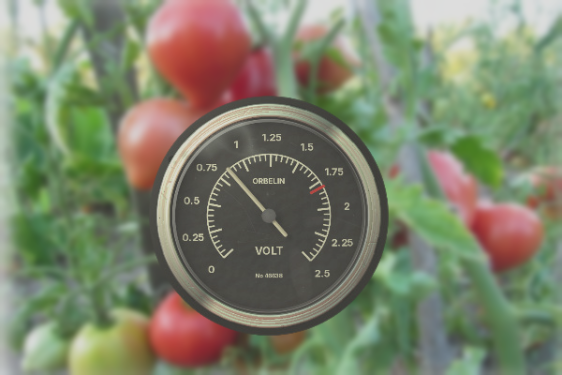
value=0.85 unit=V
